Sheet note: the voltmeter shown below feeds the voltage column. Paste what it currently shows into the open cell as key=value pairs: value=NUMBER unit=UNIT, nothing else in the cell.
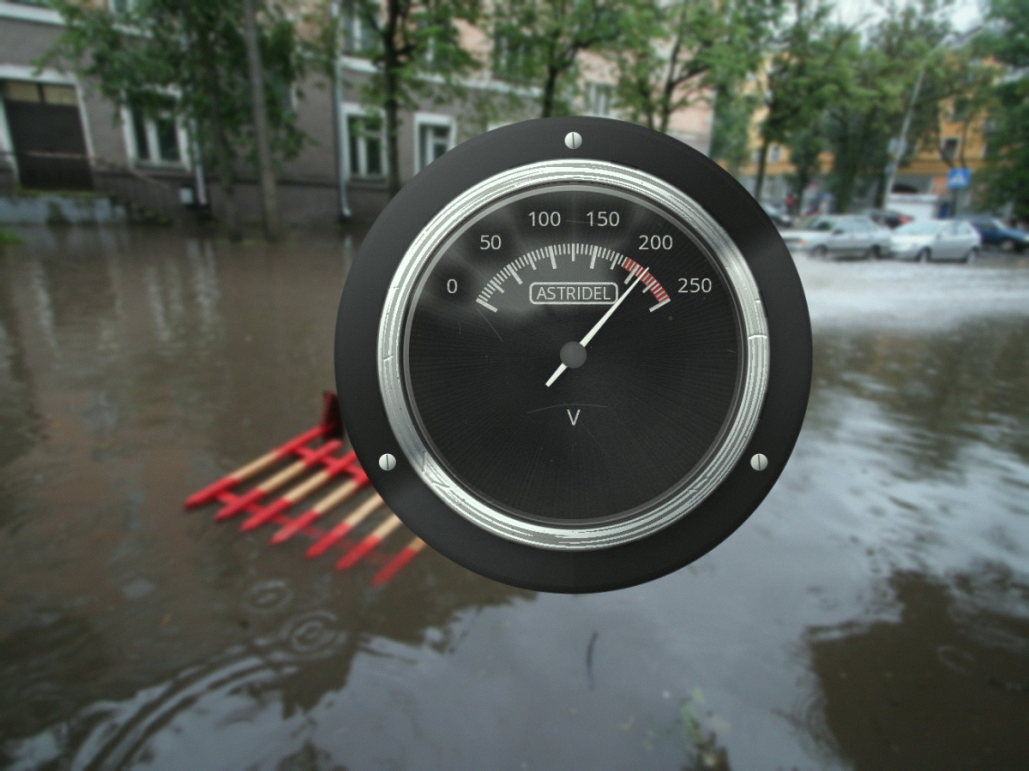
value=210 unit=V
